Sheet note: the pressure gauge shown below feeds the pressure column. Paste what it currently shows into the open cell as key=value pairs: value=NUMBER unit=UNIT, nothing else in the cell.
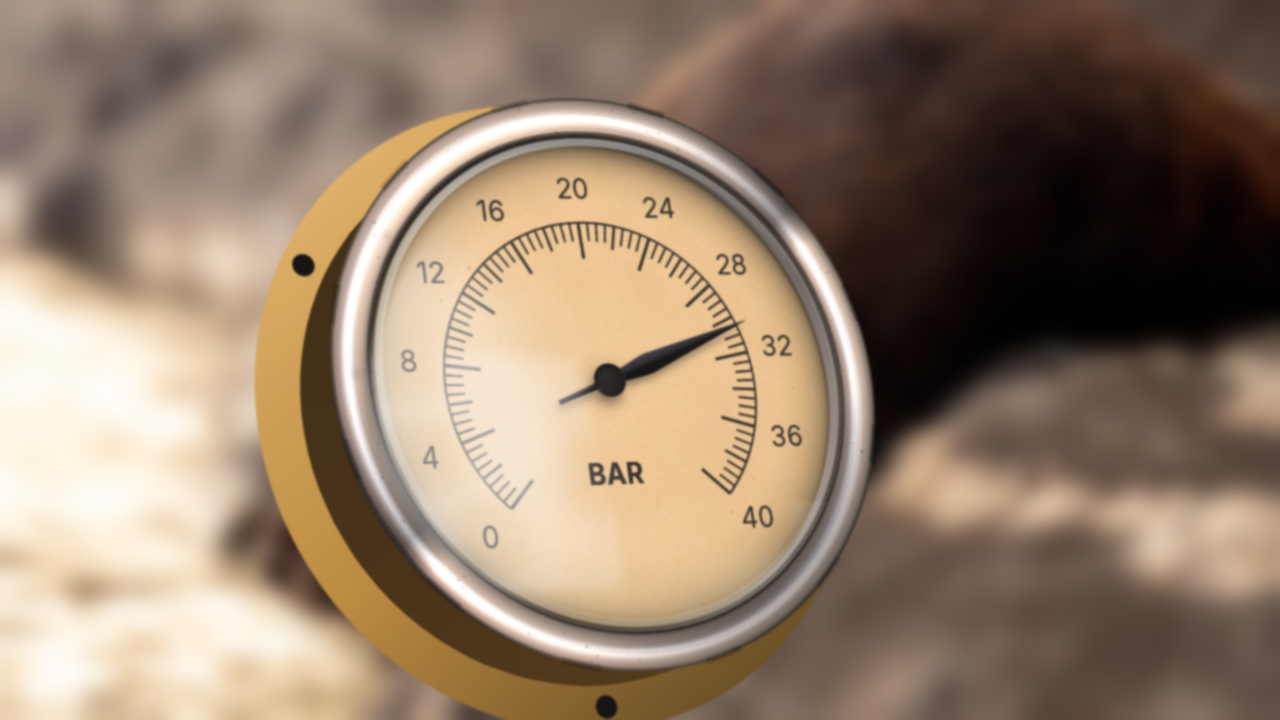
value=30.5 unit=bar
